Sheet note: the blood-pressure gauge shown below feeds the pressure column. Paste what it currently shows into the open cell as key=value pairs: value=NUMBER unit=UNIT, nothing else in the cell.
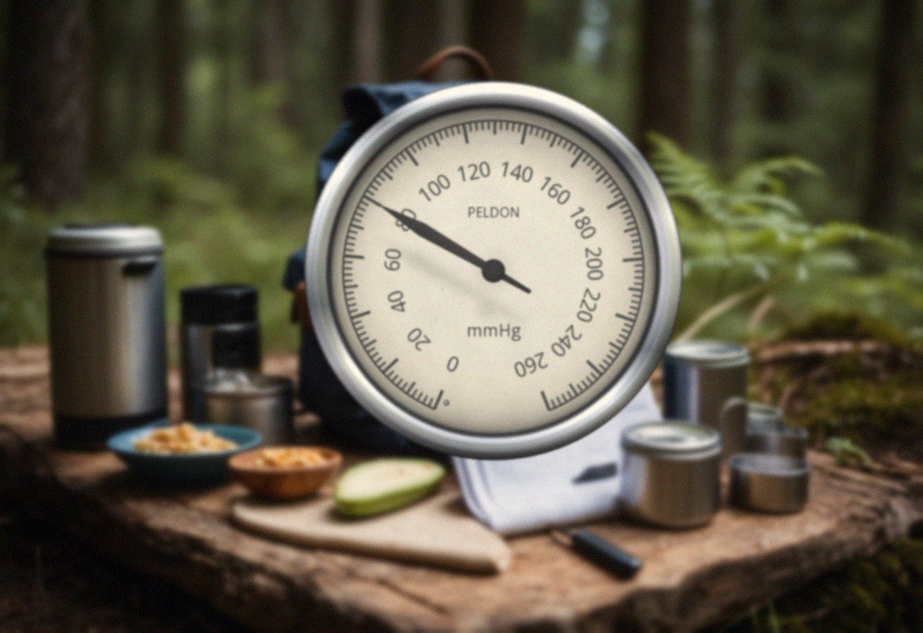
value=80 unit=mmHg
